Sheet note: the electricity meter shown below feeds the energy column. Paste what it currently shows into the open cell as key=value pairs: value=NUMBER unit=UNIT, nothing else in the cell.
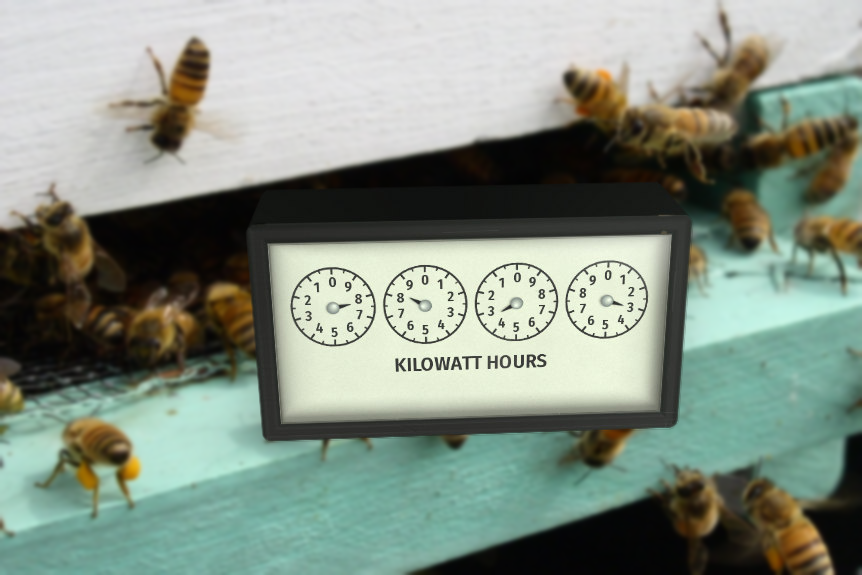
value=7833 unit=kWh
